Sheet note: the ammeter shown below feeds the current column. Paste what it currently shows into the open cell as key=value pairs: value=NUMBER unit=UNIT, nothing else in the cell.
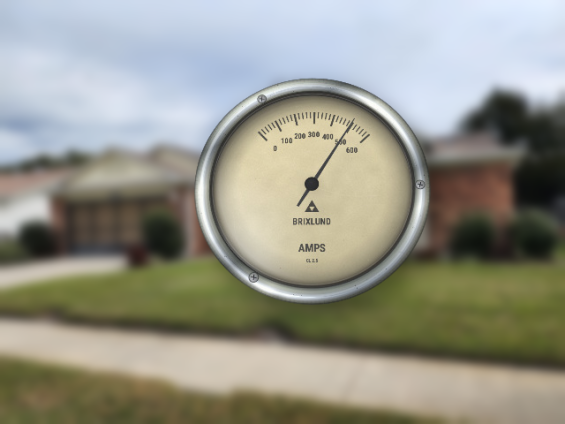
value=500 unit=A
